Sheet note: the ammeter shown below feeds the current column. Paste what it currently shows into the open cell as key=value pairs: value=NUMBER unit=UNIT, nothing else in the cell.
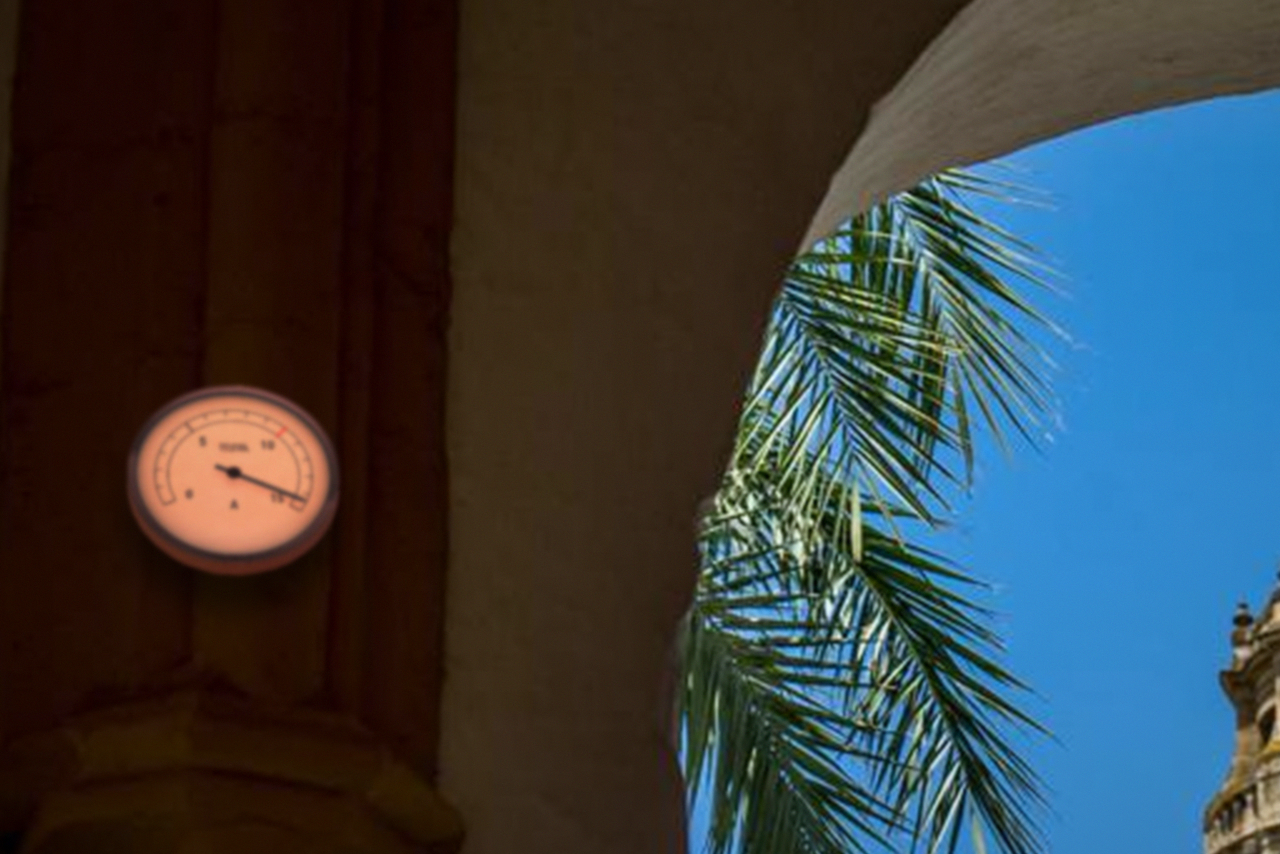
value=14.5 unit=A
